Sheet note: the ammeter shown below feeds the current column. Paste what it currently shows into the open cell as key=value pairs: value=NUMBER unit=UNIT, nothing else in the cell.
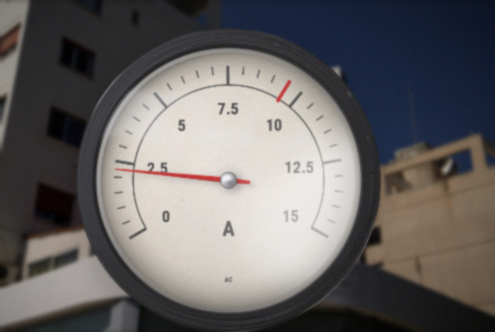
value=2.25 unit=A
